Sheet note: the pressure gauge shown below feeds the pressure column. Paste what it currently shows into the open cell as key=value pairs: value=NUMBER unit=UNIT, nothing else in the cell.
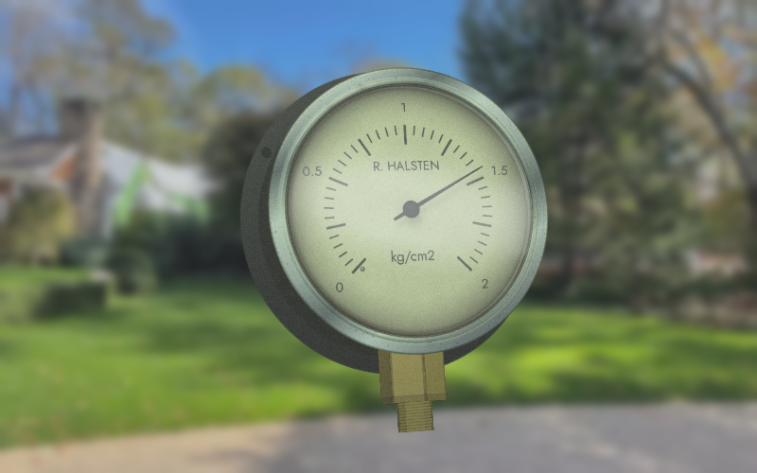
value=1.45 unit=kg/cm²
